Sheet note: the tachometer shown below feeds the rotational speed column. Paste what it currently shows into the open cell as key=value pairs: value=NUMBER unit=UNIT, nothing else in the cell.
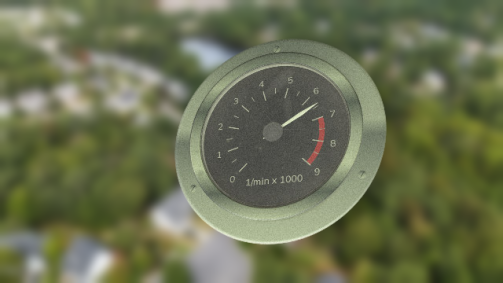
value=6500 unit=rpm
